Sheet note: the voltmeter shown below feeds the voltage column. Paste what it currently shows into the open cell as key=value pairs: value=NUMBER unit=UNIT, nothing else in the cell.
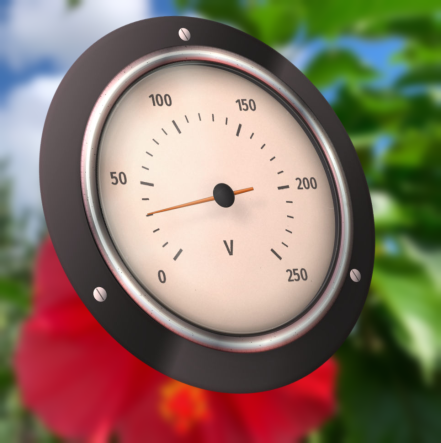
value=30 unit=V
